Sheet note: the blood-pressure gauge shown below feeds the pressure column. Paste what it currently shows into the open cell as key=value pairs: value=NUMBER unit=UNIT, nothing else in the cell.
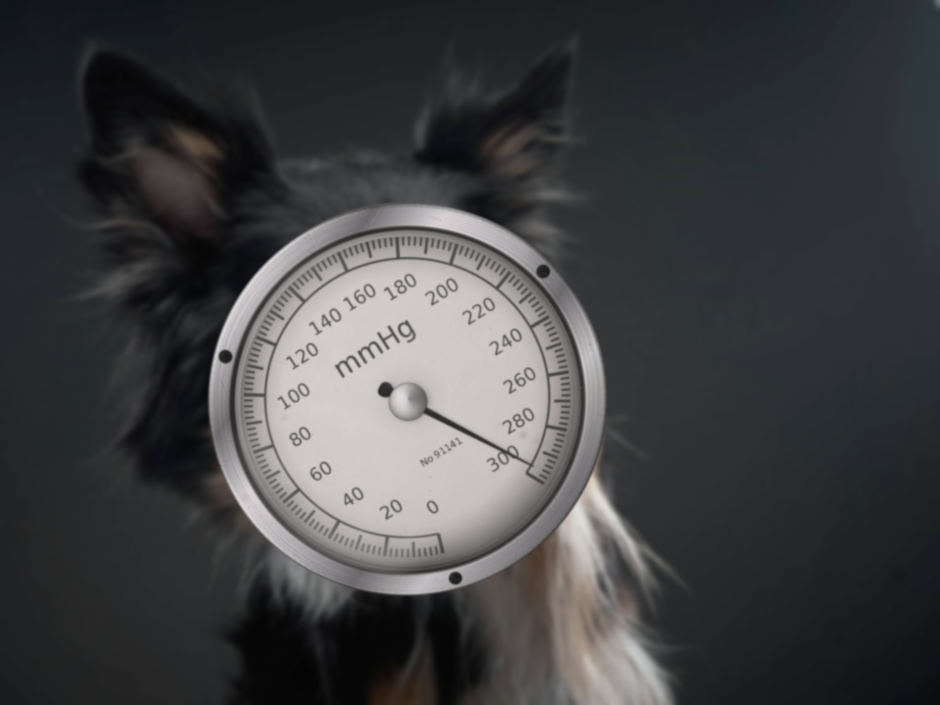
value=296 unit=mmHg
